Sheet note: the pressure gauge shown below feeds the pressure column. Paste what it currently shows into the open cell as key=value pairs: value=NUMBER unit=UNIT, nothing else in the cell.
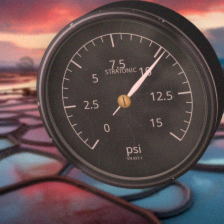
value=10.25 unit=psi
